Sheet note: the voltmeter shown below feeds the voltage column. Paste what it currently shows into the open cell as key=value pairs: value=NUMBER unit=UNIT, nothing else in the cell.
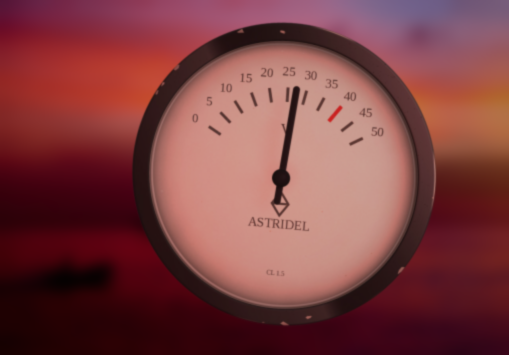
value=27.5 unit=V
